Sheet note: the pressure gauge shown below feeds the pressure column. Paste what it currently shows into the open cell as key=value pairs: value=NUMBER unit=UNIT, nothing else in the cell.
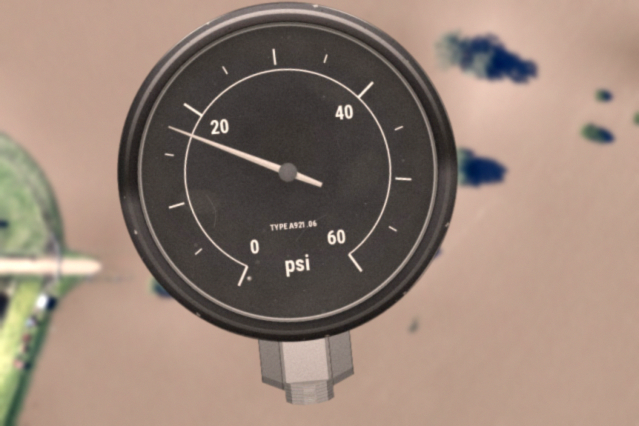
value=17.5 unit=psi
